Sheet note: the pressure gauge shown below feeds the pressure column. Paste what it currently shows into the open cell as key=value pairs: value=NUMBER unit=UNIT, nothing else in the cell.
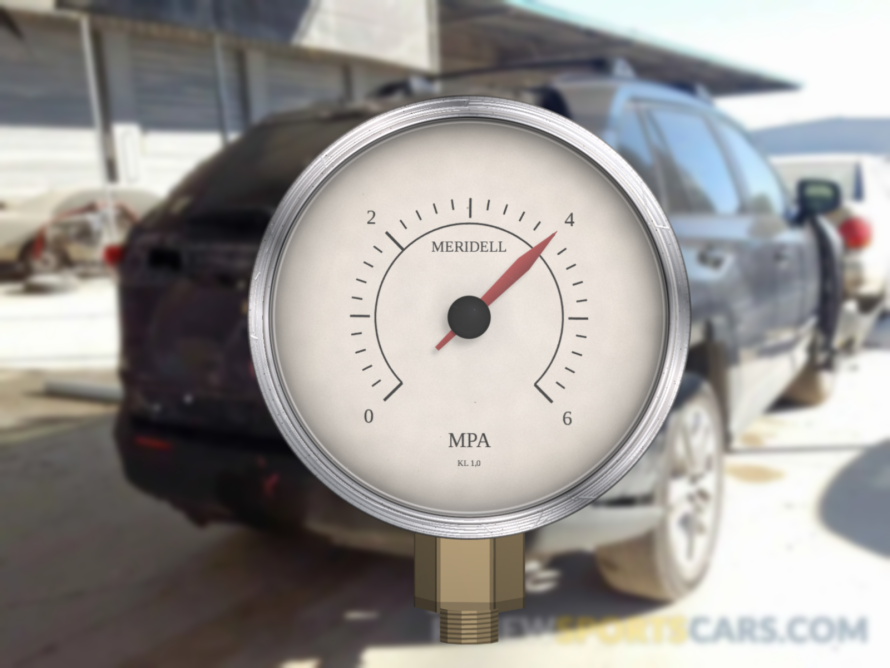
value=4 unit=MPa
